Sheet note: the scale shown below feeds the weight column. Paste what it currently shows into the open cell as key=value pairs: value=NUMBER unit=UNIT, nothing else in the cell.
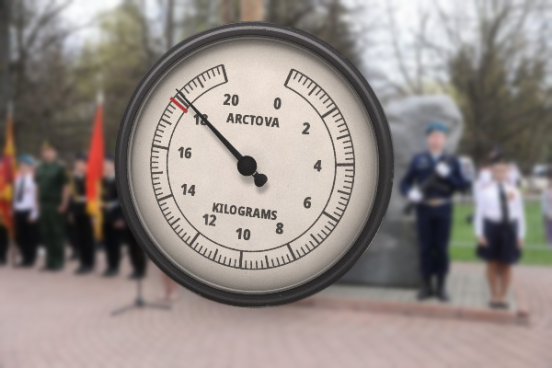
value=18.2 unit=kg
